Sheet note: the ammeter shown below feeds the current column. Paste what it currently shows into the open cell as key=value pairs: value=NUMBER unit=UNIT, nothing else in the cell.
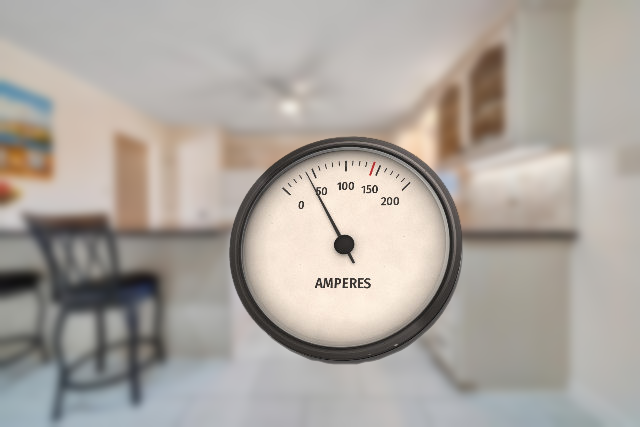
value=40 unit=A
